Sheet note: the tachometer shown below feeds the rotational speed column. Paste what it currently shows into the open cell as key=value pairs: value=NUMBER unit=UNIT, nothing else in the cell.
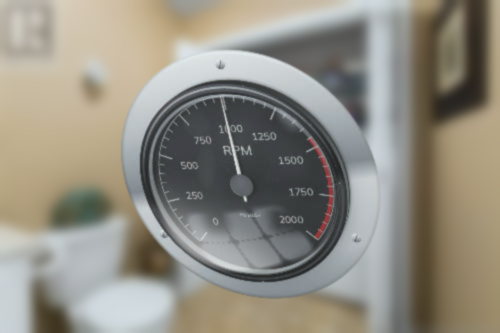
value=1000 unit=rpm
